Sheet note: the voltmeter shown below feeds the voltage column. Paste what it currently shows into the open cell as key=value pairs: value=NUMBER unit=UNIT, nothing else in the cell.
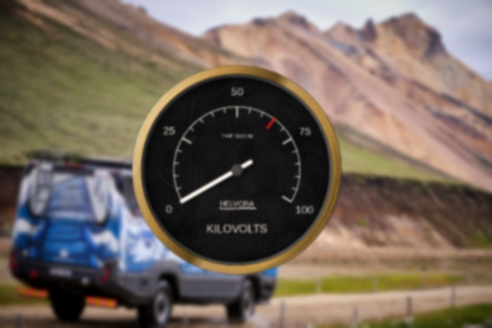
value=0 unit=kV
